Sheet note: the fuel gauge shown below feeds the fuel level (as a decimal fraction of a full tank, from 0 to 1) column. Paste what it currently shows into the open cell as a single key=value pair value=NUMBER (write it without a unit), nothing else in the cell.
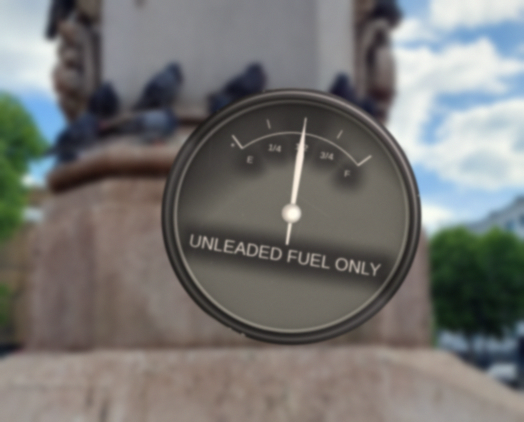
value=0.5
